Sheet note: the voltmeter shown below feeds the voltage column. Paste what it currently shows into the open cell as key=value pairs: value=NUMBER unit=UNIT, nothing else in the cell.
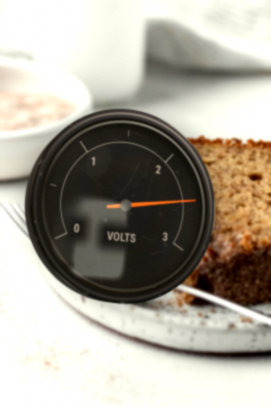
value=2.5 unit=V
